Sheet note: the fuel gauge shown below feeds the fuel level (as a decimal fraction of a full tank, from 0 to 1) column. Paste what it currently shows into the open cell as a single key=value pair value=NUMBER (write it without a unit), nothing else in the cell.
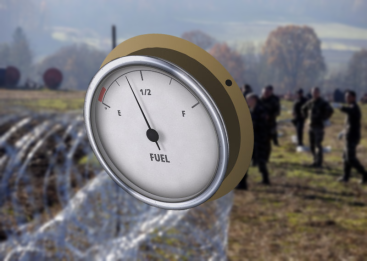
value=0.375
